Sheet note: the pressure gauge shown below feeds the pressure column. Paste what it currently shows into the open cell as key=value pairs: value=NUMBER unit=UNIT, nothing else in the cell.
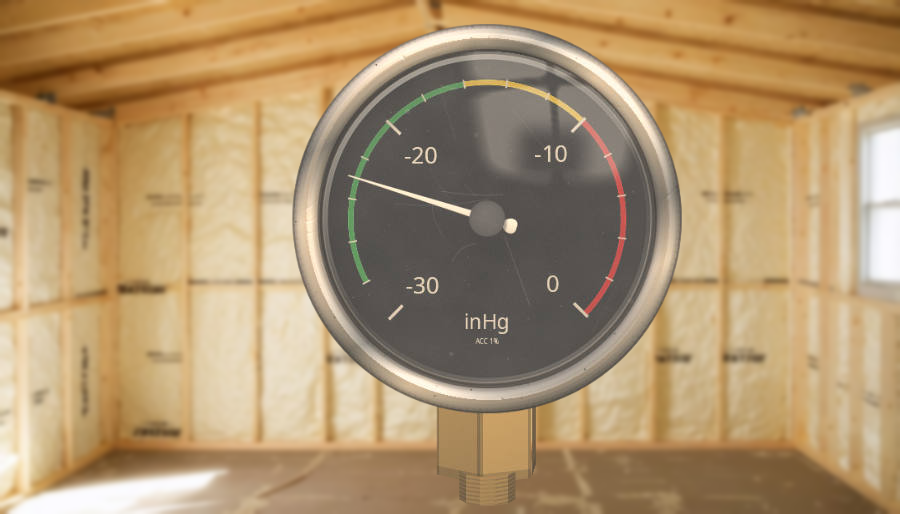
value=-23 unit=inHg
